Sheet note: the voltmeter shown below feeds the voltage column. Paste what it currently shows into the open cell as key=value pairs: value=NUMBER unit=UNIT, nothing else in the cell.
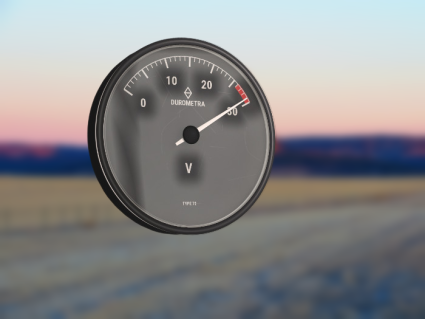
value=29 unit=V
